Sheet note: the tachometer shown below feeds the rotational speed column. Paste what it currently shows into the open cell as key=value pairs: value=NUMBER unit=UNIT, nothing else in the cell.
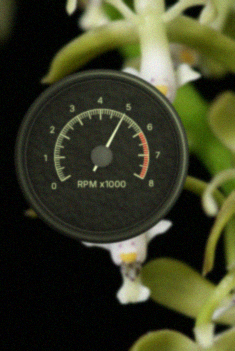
value=5000 unit=rpm
